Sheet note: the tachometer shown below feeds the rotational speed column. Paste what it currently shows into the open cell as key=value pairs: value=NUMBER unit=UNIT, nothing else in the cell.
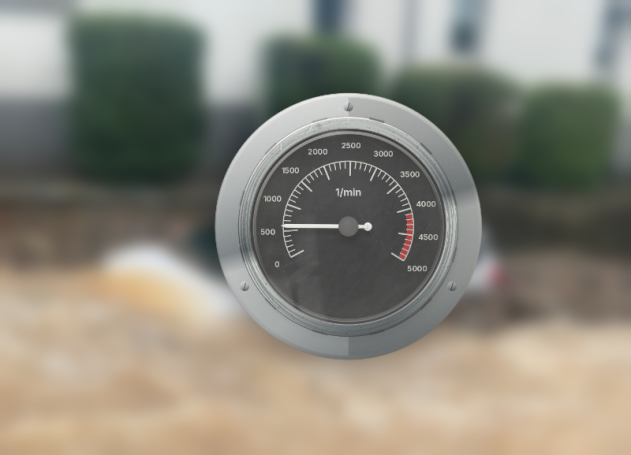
value=600 unit=rpm
